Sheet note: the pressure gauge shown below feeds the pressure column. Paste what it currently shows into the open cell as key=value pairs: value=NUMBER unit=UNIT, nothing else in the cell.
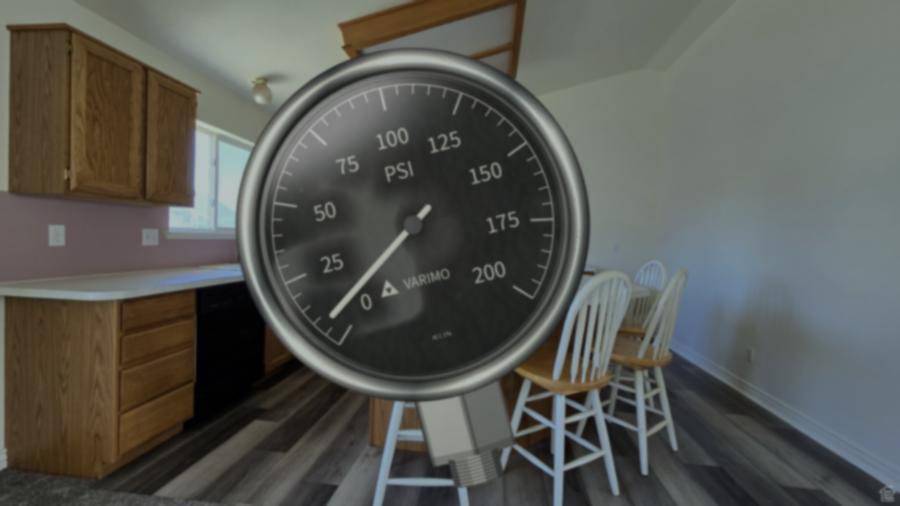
value=7.5 unit=psi
